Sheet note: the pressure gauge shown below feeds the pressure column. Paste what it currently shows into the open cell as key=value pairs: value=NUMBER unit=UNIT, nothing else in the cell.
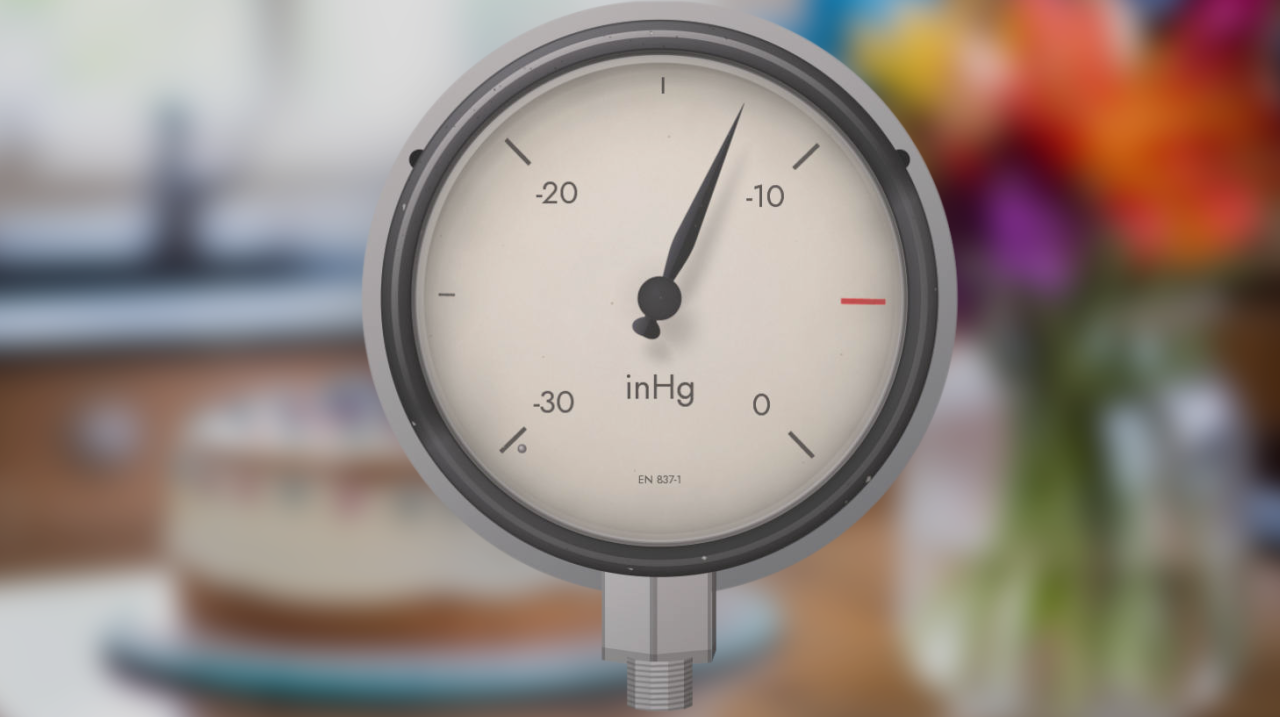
value=-12.5 unit=inHg
